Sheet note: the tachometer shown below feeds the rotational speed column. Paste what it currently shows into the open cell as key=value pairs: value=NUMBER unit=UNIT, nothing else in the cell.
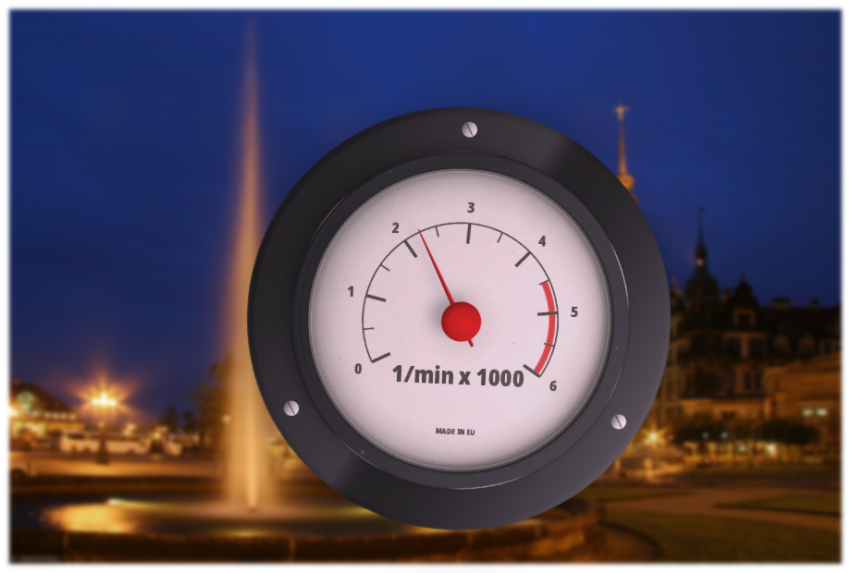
value=2250 unit=rpm
